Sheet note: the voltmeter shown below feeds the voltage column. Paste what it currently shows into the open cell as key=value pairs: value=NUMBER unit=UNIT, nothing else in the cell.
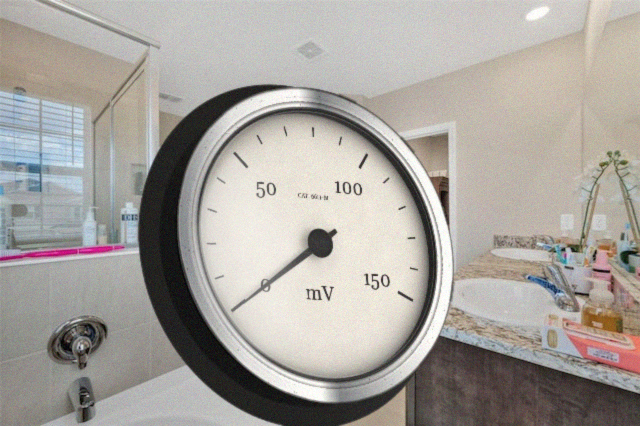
value=0 unit=mV
